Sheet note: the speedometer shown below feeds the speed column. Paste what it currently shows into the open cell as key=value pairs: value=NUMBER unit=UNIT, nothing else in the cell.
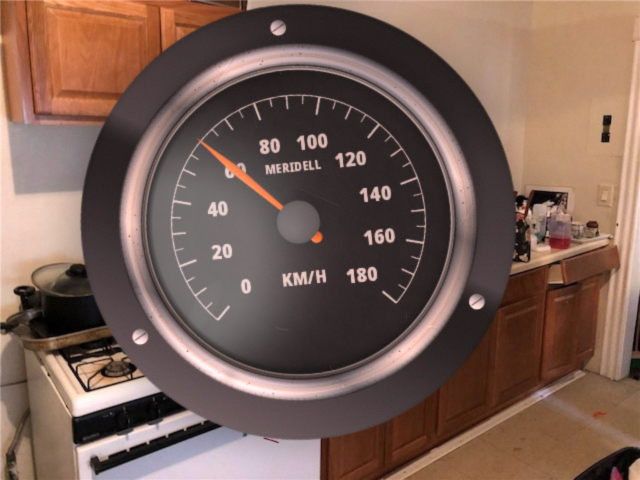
value=60 unit=km/h
